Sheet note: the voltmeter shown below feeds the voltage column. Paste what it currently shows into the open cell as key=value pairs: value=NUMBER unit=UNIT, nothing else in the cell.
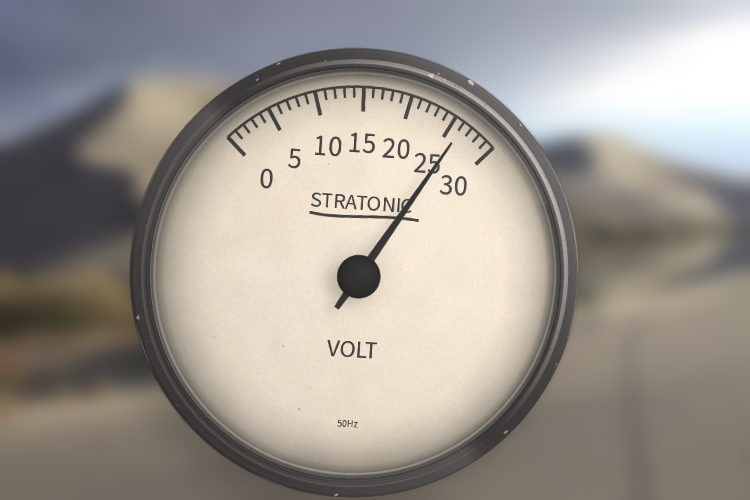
value=26 unit=V
